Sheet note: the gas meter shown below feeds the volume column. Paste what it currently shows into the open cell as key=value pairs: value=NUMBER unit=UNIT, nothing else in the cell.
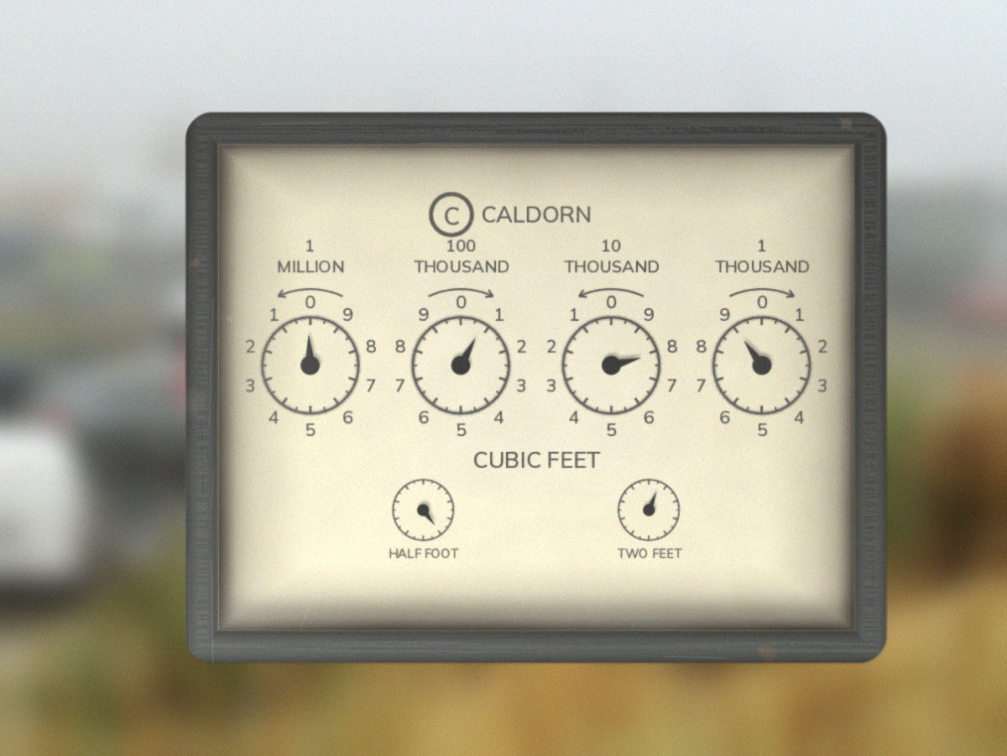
value=7900 unit=ft³
